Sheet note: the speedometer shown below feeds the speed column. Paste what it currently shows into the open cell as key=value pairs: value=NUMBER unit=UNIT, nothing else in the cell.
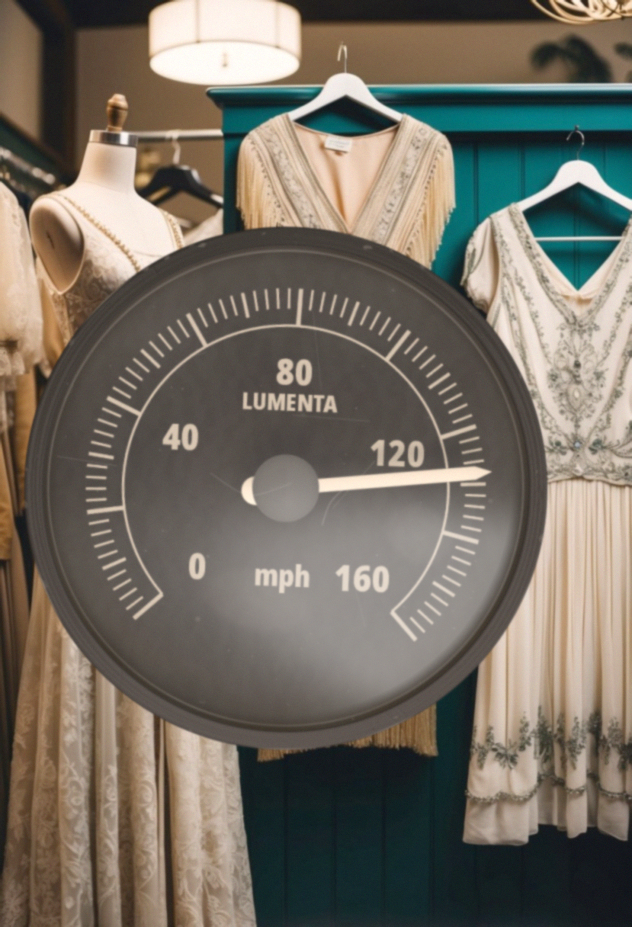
value=128 unit=mph
